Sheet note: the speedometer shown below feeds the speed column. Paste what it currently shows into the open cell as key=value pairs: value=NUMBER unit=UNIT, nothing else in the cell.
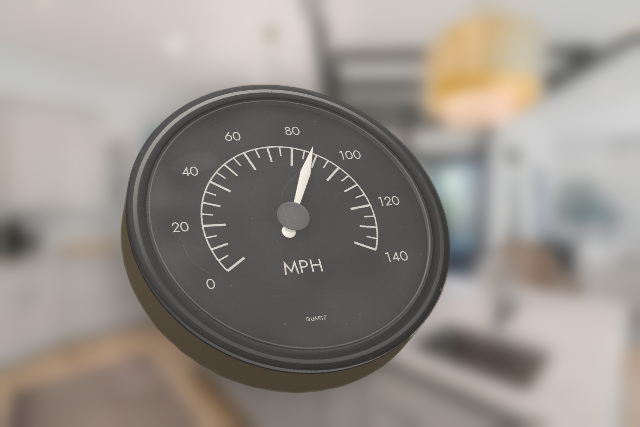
value=87.5 unit=mph
